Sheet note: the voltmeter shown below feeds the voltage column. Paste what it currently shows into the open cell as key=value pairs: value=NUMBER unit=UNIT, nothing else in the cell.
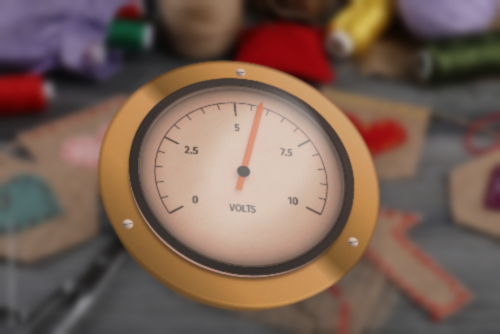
value=5.75 unit=V
